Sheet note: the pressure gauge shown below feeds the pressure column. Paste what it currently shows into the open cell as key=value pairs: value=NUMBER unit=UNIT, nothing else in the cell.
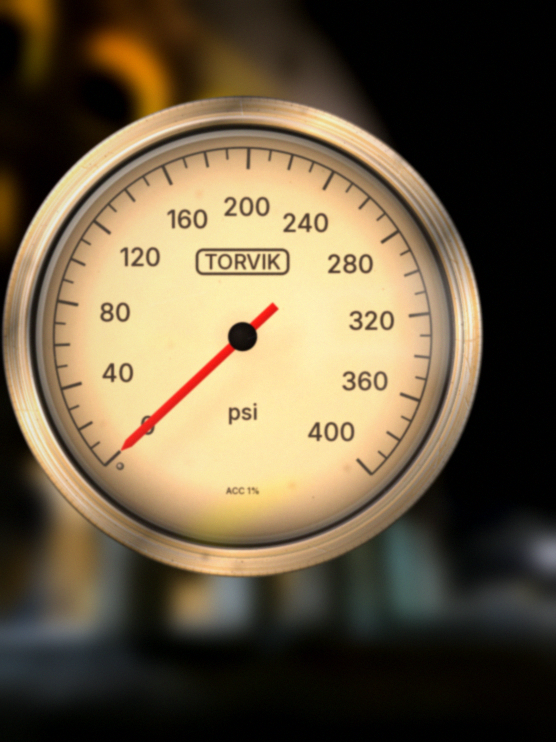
value=0 unit=psi
